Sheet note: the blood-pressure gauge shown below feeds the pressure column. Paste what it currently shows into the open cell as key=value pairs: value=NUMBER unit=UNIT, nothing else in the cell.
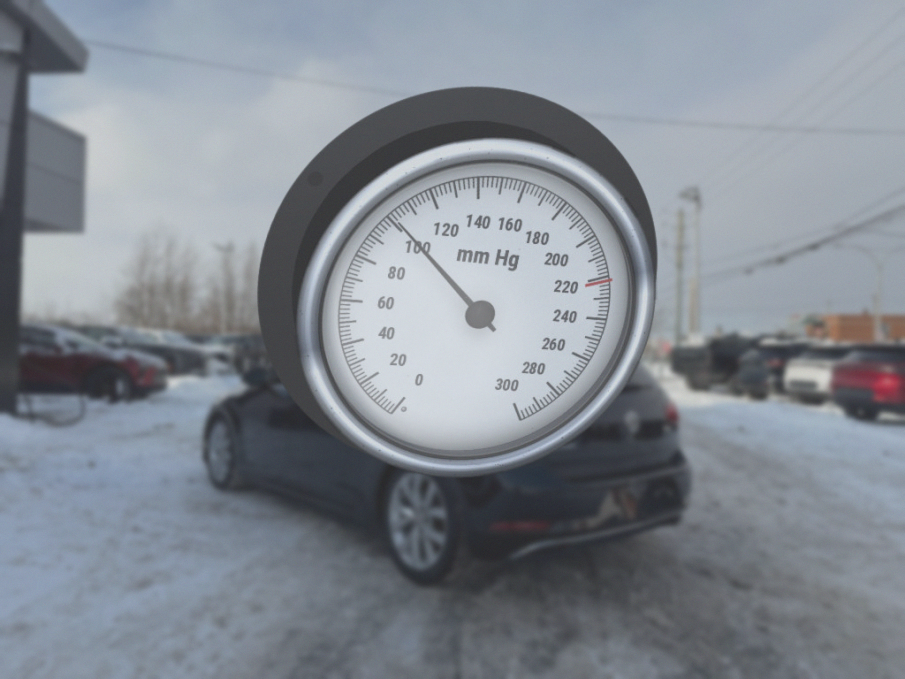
value=102 unit=mmHg
